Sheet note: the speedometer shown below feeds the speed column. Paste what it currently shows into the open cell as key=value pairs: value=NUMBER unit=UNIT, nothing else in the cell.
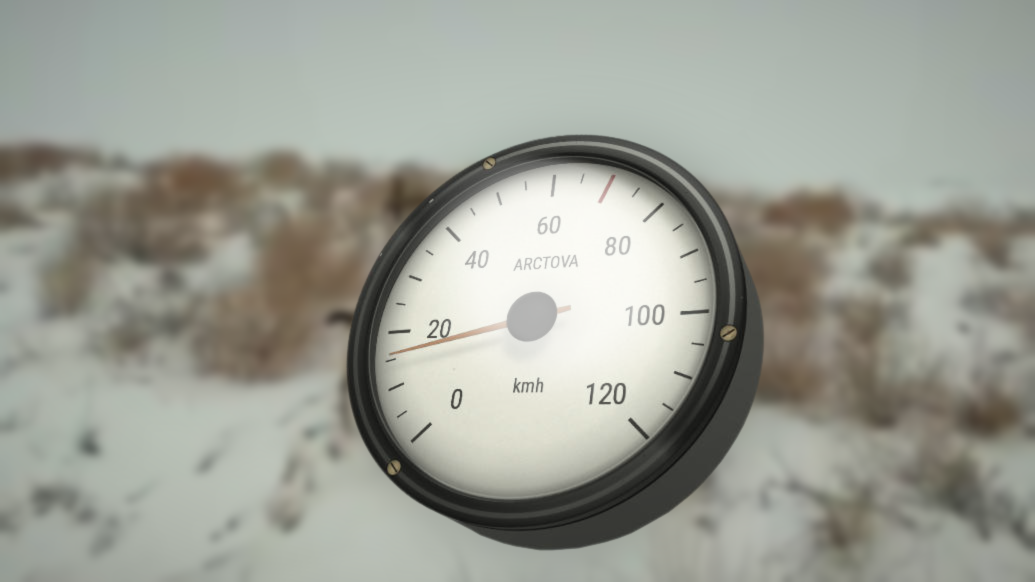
value=15 unit=km/h
